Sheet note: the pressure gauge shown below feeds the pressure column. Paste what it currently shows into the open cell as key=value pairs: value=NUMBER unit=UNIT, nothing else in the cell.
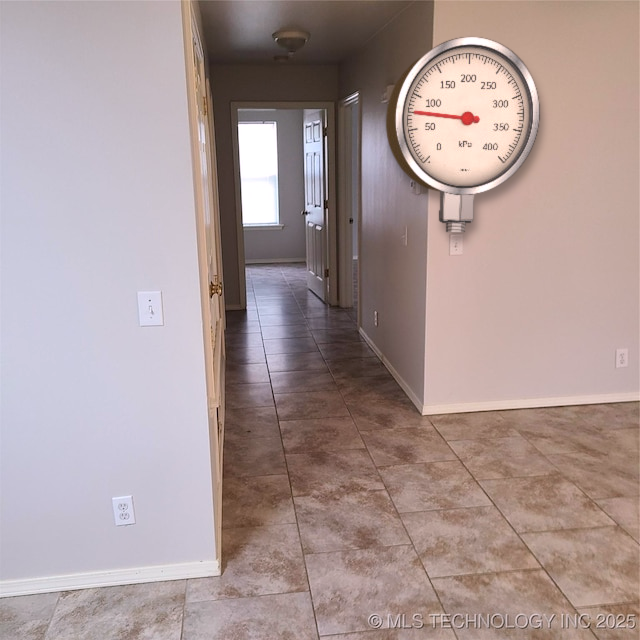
value=75 unit=kPa
